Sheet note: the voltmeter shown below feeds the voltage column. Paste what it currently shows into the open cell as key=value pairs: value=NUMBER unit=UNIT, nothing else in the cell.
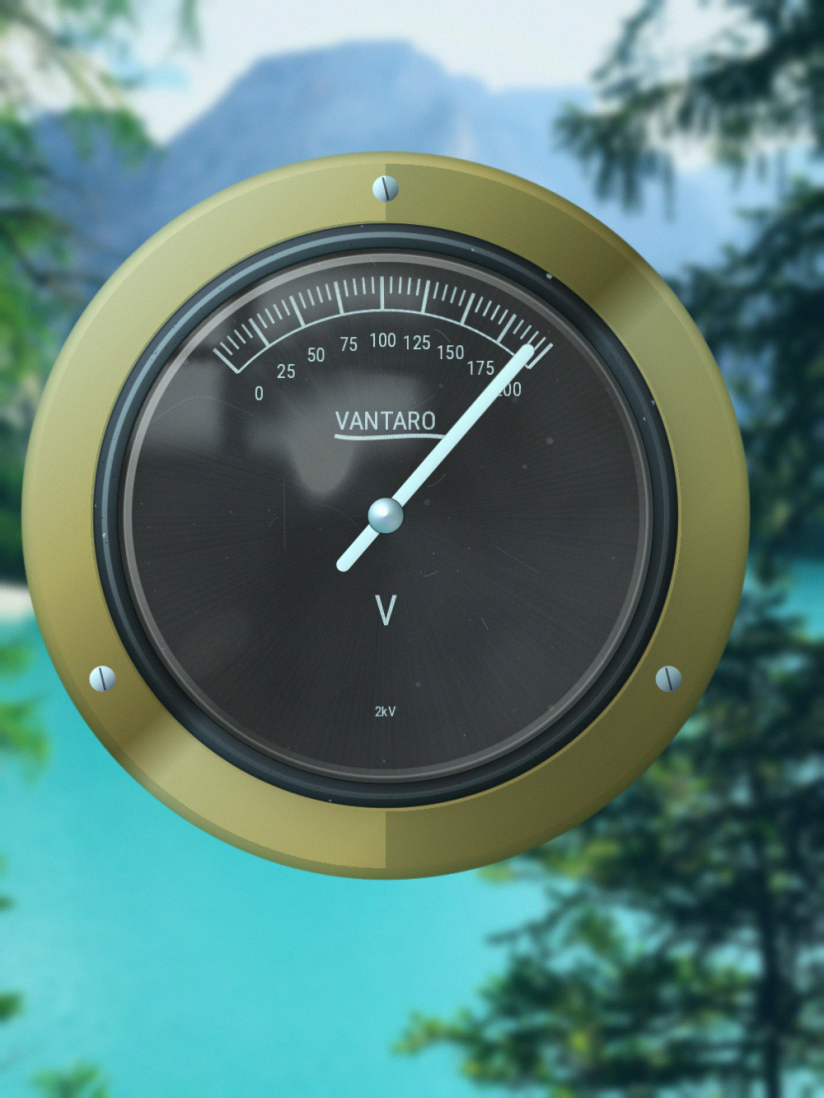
value=192.5 unit=V
